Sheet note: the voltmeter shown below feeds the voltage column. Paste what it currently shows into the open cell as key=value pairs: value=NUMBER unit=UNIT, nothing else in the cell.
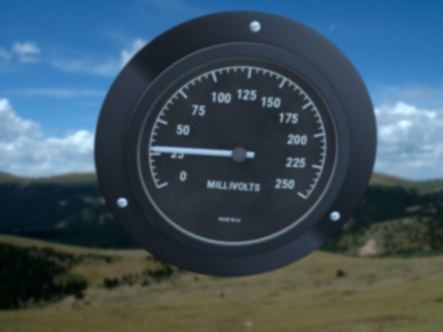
value=30 unit=mV
